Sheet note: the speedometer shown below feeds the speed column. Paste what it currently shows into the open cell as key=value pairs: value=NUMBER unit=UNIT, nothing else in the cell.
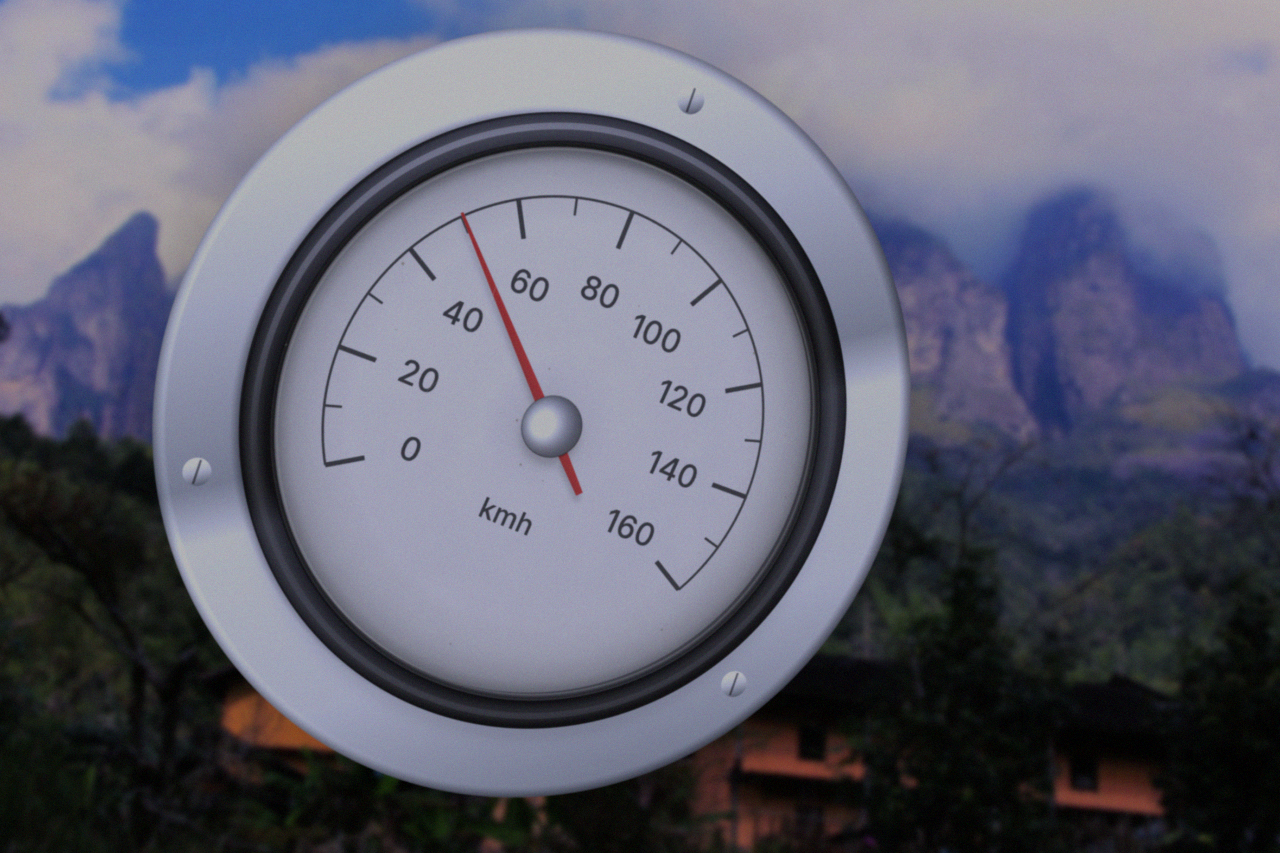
value=50 unit=km/h
